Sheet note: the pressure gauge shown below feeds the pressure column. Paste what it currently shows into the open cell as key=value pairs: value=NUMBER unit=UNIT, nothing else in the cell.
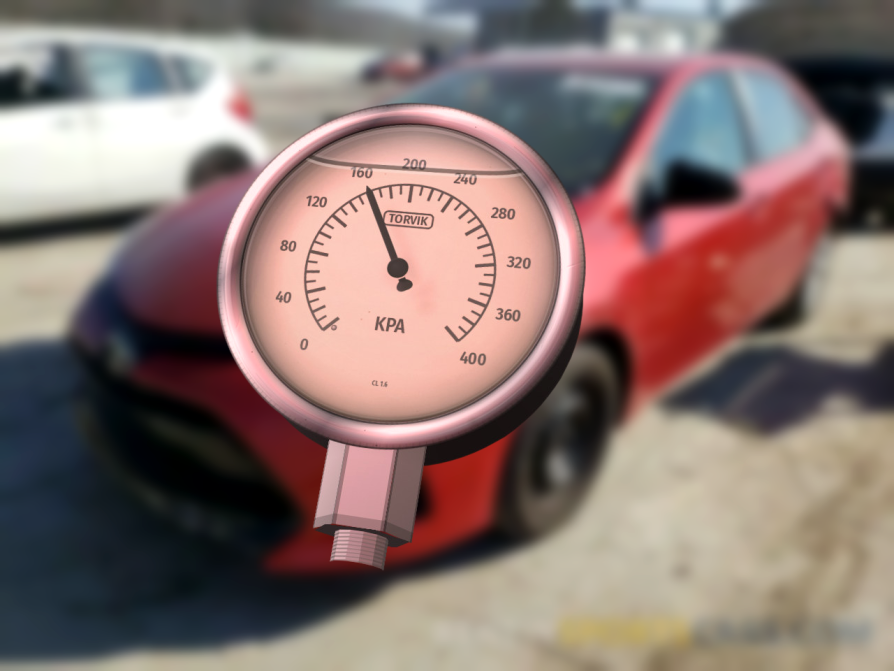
value=160 unit=kPa
